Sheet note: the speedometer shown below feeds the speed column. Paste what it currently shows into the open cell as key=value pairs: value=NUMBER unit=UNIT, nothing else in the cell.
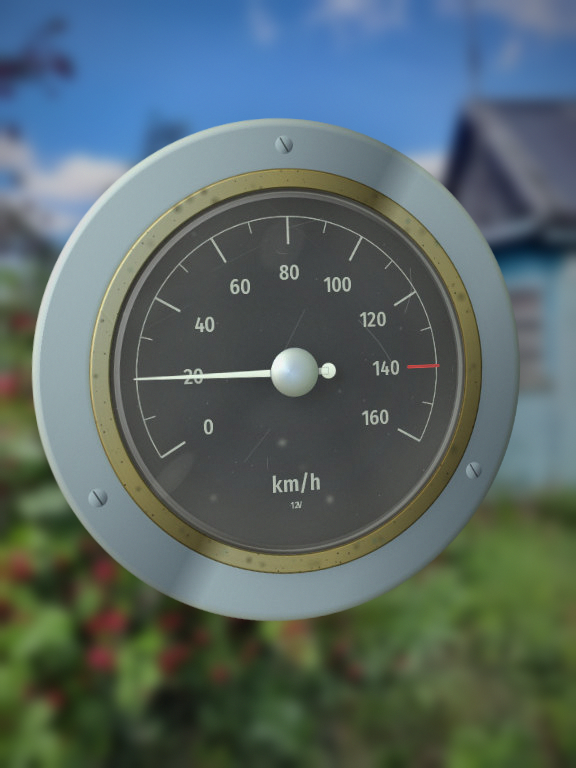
value=20 unit=km/h
